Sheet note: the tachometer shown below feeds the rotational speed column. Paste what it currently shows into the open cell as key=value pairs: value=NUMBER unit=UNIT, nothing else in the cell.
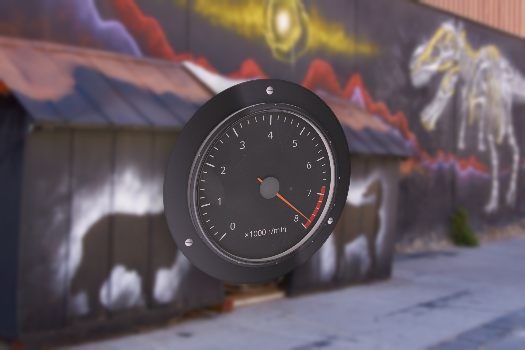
value=7800 unit=rpm
